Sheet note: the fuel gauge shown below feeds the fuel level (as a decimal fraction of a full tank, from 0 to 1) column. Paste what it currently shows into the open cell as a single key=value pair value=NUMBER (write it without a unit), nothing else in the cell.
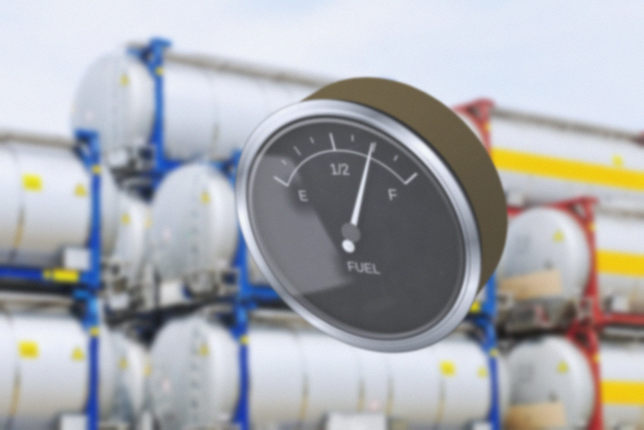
value=0.75
